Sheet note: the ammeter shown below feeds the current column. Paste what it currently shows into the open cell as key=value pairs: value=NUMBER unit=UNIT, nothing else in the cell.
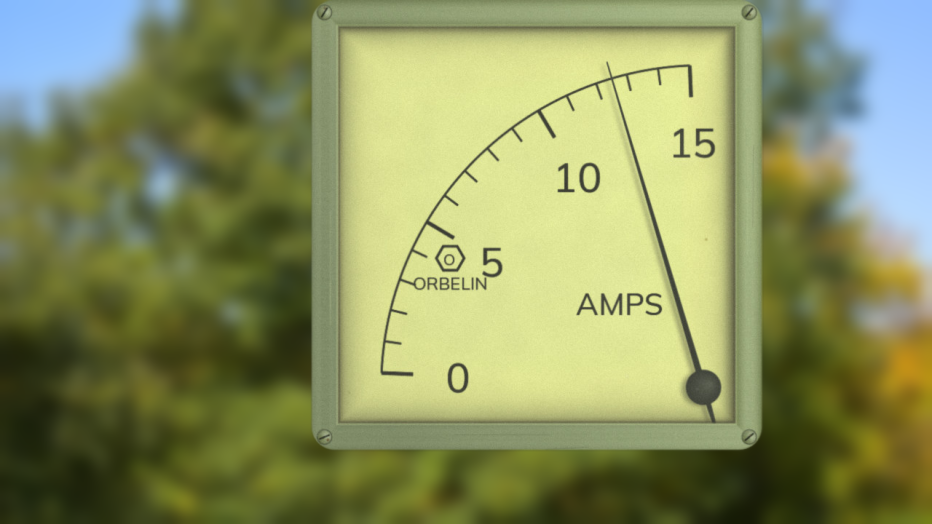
value=12.5 unit=A
